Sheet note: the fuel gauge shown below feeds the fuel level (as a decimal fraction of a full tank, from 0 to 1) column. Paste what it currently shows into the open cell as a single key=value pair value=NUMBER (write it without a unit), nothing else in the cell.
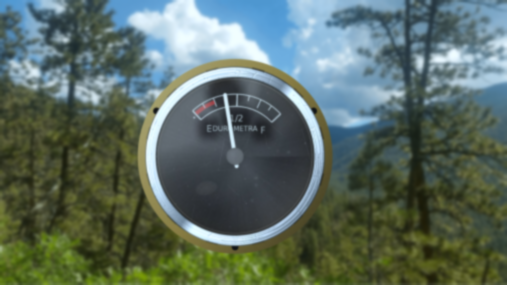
value=0.375
